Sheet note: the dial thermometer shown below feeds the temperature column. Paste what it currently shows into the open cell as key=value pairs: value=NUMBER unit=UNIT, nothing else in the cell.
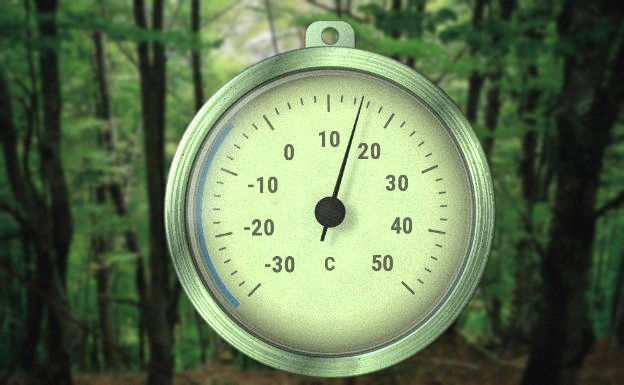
value=15 unit=°C
